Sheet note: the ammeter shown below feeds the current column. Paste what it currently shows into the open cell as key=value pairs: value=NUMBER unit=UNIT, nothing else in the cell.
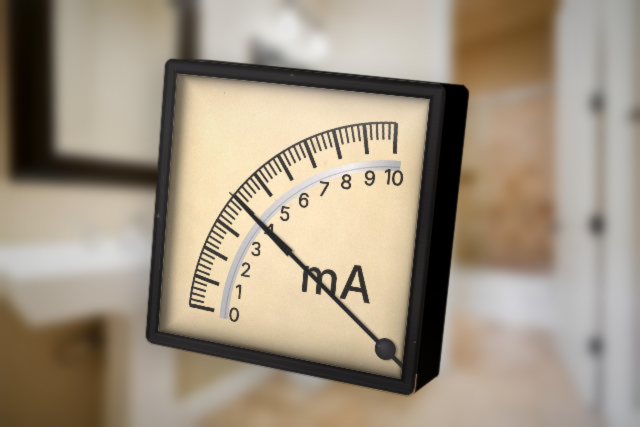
value=4 unit=mA
